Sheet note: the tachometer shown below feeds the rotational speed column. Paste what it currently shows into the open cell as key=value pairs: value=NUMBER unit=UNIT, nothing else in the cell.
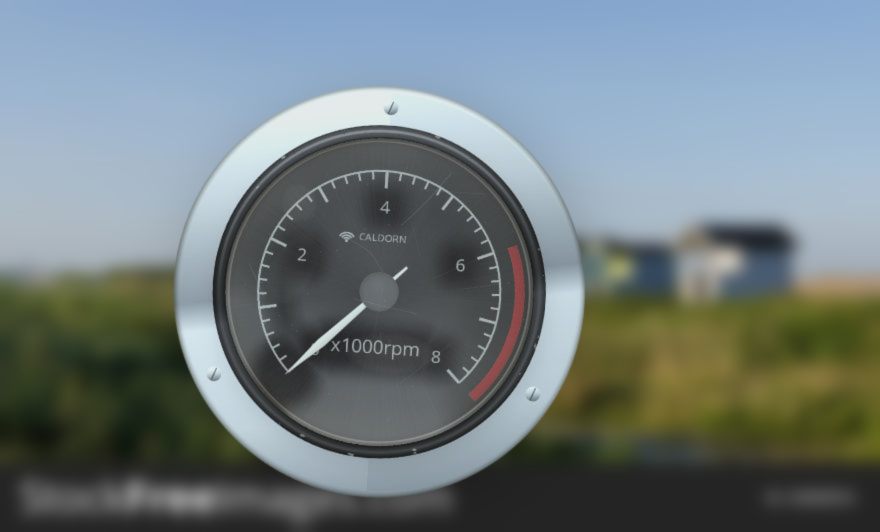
value=0 unit=rpm
